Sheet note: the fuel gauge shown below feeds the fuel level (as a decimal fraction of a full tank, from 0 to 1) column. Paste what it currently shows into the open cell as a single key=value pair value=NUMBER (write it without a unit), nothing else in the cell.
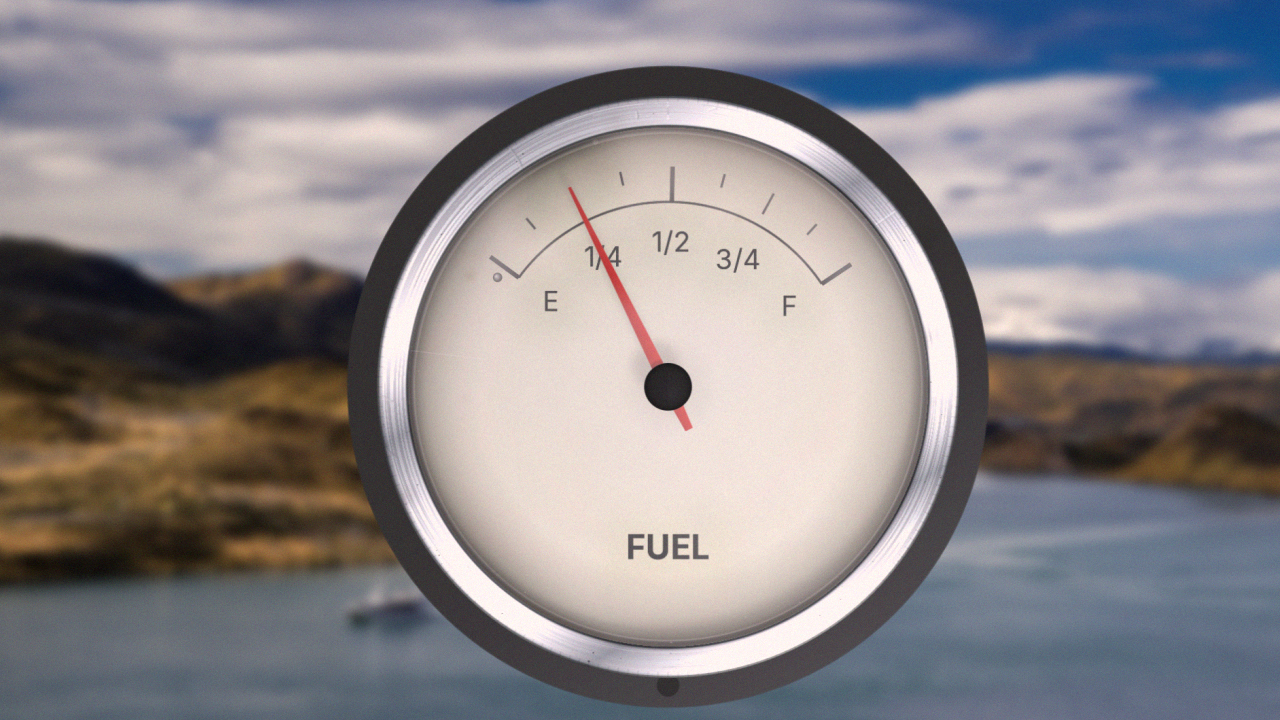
value=0.25
